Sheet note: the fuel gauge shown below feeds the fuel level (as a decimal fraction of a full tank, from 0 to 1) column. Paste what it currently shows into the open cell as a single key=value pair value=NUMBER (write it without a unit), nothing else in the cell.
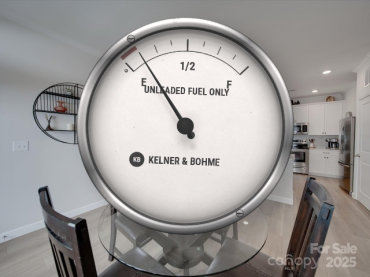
value=0.125
